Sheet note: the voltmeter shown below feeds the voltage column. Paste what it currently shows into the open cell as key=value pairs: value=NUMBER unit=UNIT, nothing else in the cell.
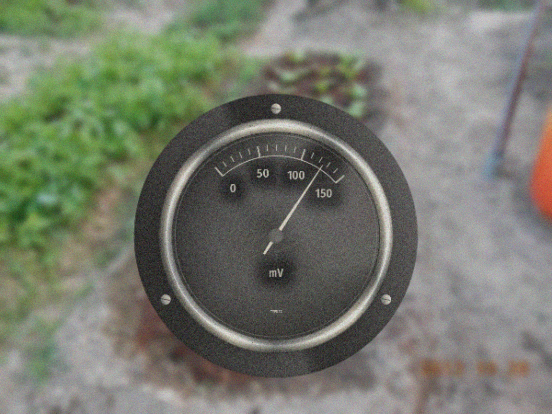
value=125 unit=mV
